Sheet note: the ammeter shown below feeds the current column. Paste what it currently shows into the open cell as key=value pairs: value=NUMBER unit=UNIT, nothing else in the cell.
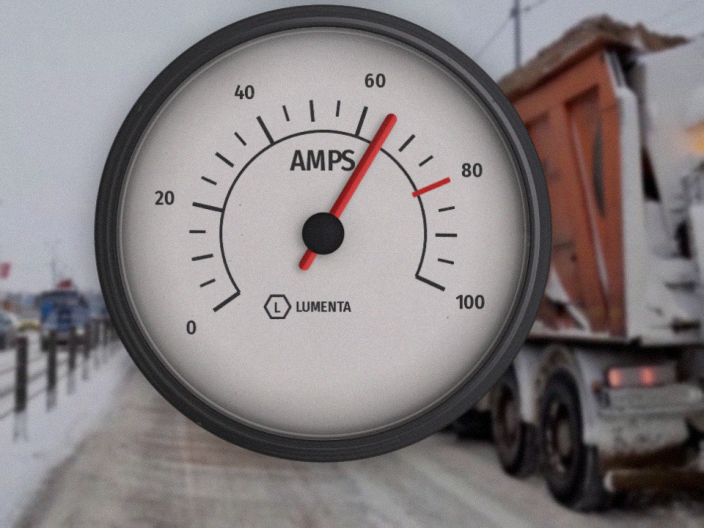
value=65 unit=A
